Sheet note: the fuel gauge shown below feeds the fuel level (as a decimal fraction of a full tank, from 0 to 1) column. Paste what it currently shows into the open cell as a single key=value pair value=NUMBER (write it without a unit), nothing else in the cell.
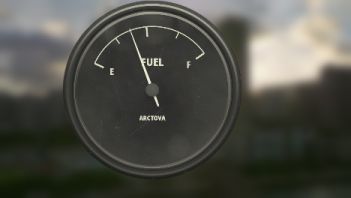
value=0.375
